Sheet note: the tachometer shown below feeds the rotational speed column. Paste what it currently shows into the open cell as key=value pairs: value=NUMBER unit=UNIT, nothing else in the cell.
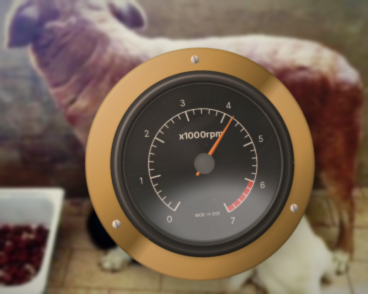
value=4200 unit=rpm
